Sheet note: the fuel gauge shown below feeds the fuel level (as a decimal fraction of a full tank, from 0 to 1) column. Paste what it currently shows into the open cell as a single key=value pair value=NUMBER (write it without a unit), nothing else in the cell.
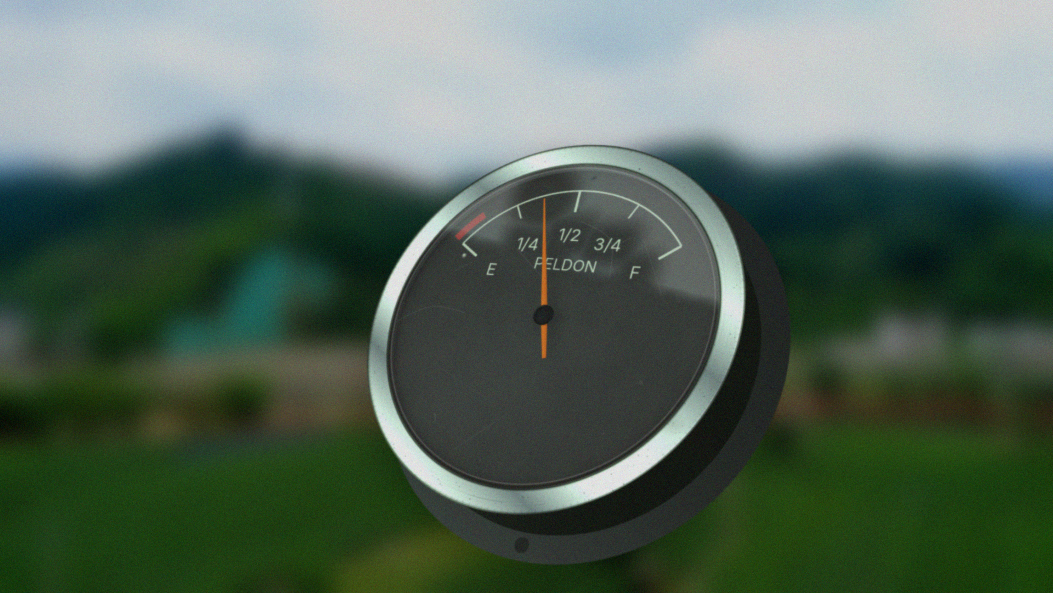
value=0.375
